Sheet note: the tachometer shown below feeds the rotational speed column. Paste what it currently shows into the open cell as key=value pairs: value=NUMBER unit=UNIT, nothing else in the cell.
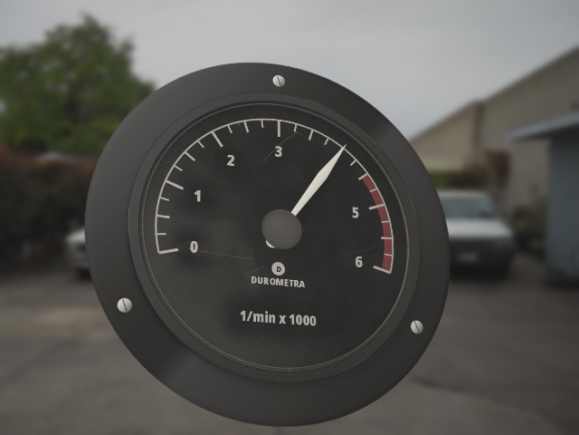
value=4000 unit=rpm
